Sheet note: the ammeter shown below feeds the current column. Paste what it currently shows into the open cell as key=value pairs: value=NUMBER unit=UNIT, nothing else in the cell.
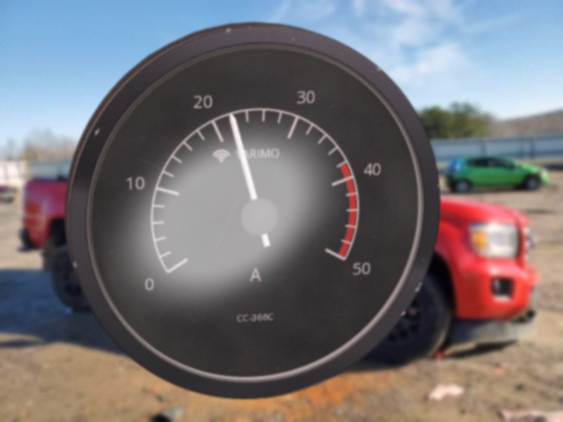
value=22 unit=A
